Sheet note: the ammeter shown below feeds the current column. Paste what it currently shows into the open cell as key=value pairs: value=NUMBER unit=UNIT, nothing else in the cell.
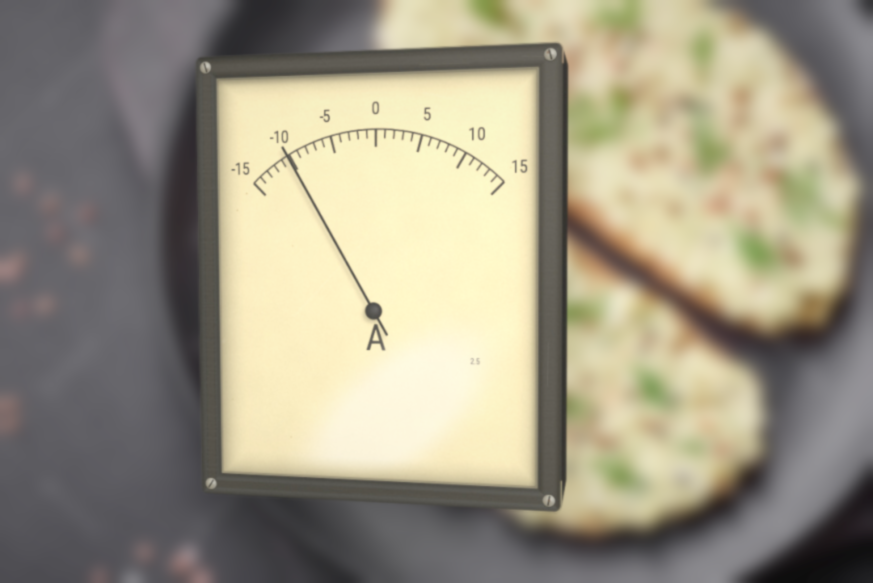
value=-10 unit=A
